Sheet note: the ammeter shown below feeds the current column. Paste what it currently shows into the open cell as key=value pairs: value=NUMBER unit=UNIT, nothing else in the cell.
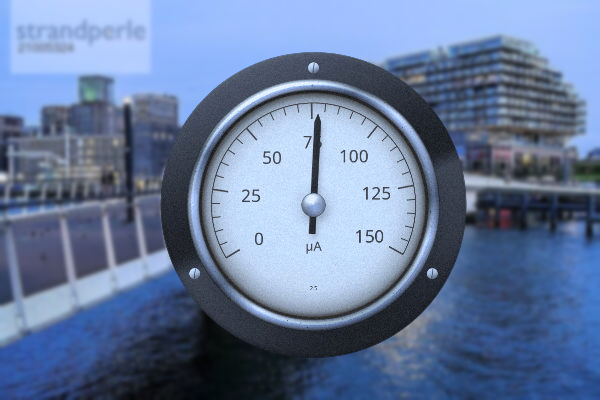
value=77.5 unit=µA
